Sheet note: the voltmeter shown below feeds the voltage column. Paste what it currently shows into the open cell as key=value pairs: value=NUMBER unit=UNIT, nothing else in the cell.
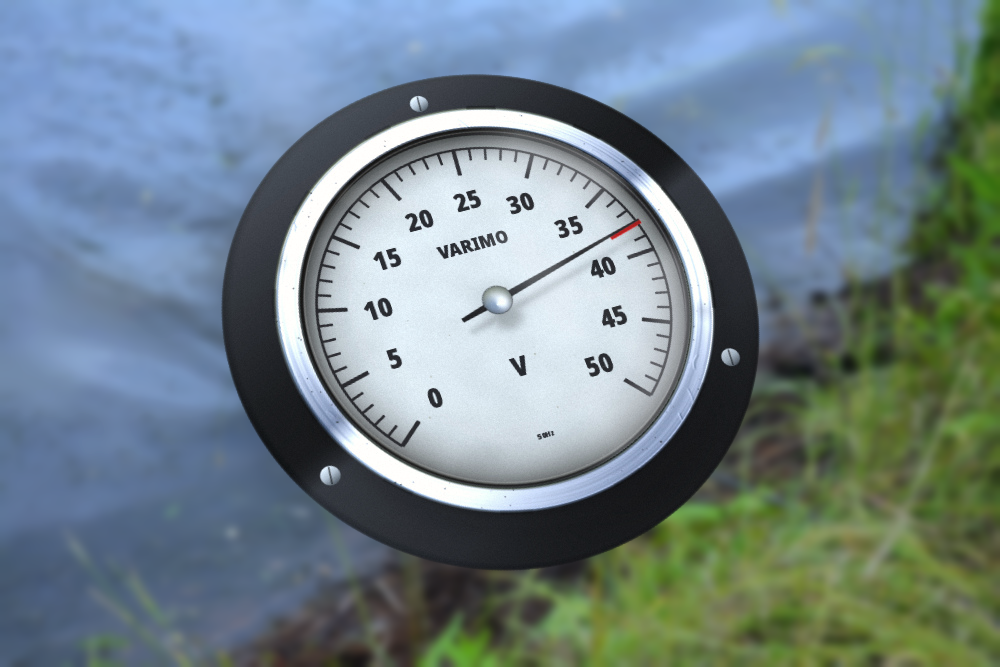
value=38 unit=V
